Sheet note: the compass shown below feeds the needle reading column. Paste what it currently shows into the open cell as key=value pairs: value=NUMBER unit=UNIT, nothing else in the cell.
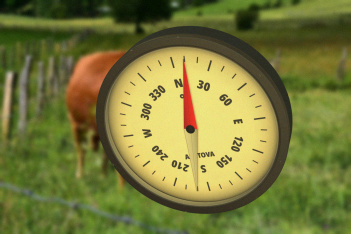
value=10 unit=°
